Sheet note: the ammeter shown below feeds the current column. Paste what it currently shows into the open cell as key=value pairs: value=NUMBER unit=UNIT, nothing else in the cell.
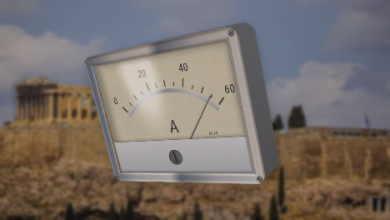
value=55 unit=A
